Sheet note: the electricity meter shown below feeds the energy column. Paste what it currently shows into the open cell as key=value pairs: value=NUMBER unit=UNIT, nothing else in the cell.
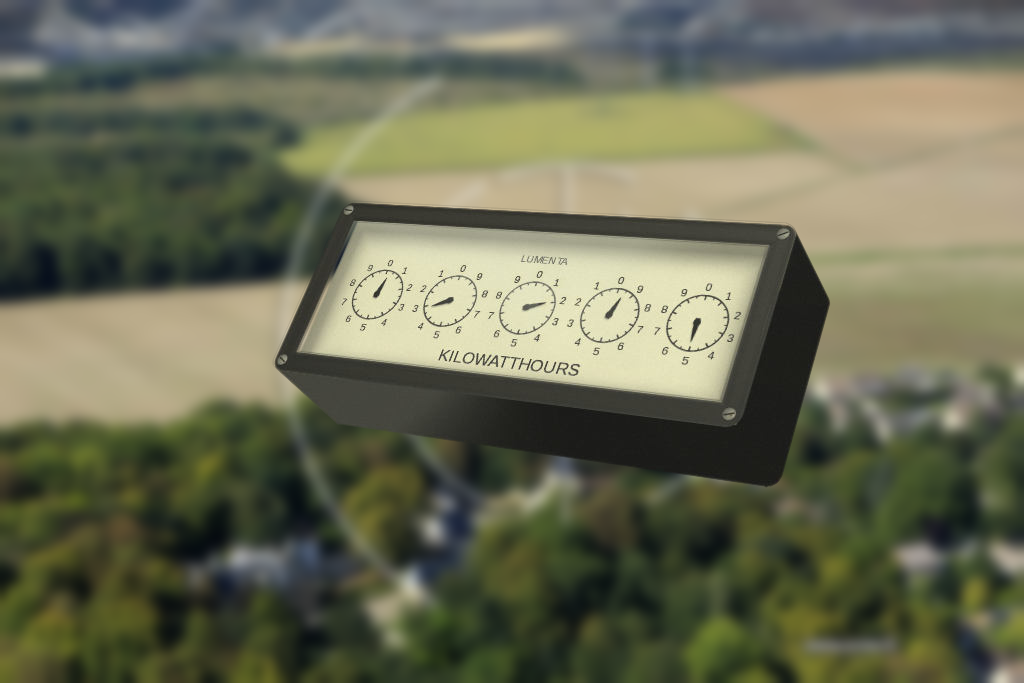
value=3195 unit=kWh
